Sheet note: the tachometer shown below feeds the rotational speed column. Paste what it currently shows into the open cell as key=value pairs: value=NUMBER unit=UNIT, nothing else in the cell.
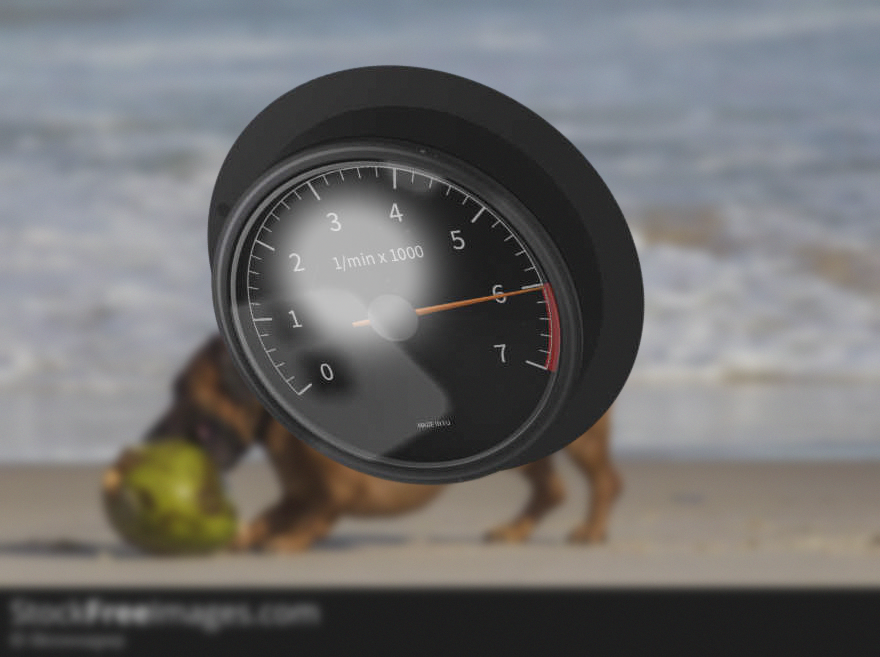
value=6000 unit=rpm
